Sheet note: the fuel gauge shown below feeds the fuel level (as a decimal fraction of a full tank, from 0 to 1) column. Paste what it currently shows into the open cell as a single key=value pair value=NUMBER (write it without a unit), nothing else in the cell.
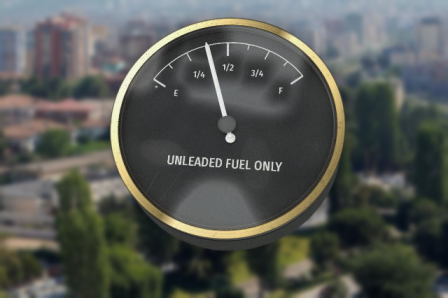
value=0.375
